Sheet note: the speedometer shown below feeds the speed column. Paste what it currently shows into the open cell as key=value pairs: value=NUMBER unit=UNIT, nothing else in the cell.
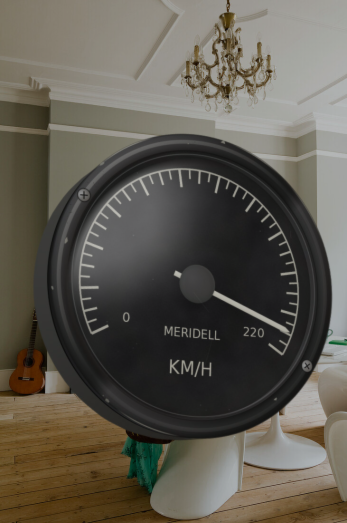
value=210 unit=km/h
